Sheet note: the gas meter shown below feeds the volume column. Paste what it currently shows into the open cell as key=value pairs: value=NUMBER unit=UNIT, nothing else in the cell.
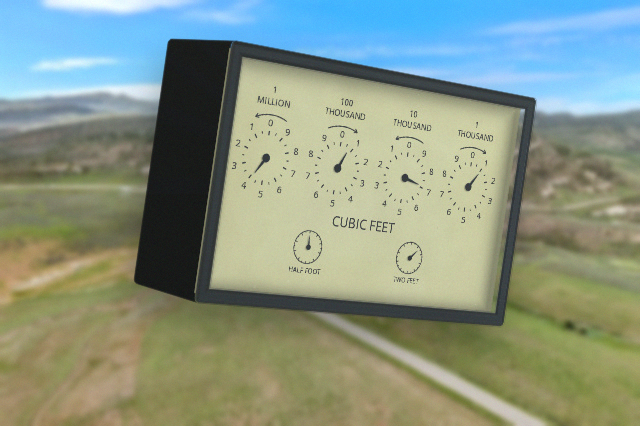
value=407100 unit=ft³
